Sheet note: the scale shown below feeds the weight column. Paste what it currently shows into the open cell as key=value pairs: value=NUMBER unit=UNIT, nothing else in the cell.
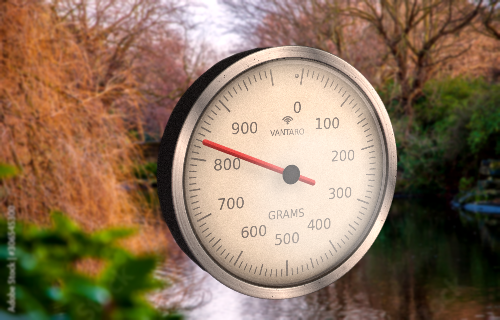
value=830 unit=g
